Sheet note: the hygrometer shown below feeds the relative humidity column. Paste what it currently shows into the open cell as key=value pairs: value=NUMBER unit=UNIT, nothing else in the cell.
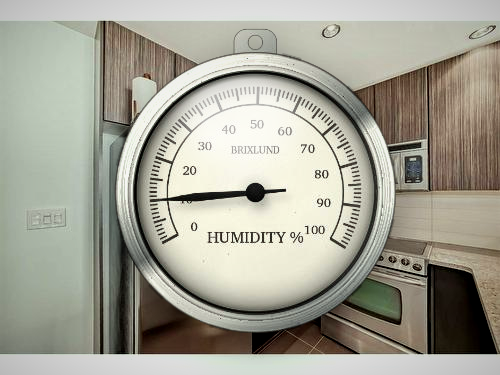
value=10 unit=%
